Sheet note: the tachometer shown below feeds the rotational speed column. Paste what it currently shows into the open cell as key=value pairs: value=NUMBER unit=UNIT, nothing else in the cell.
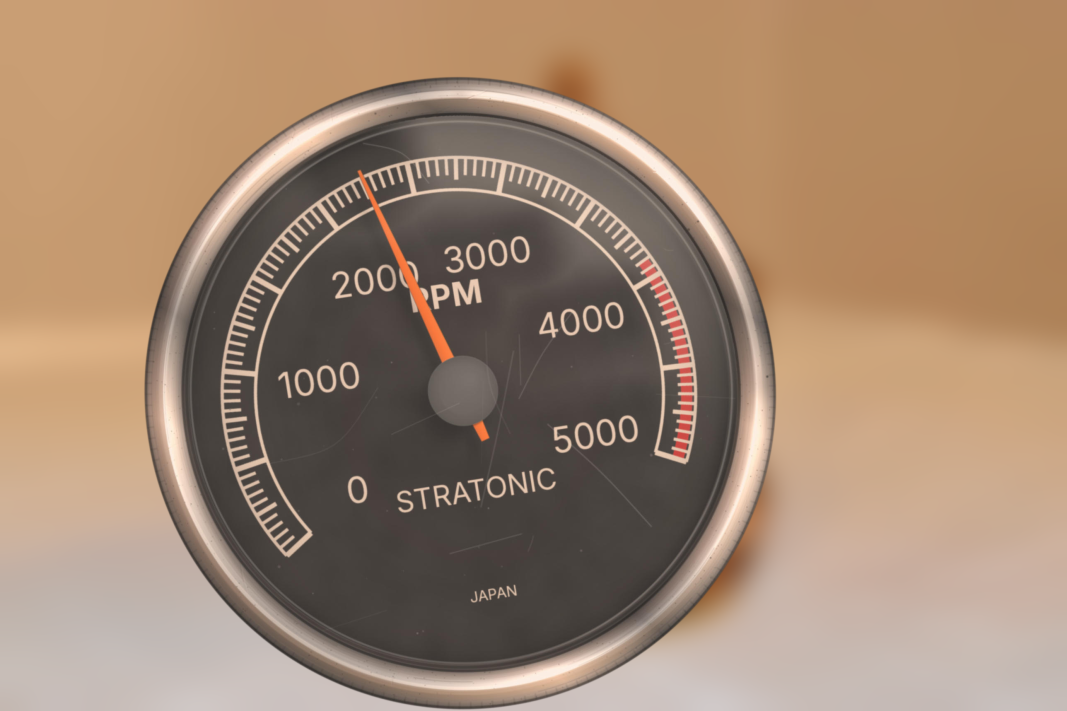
value=2250 unit=rpm
